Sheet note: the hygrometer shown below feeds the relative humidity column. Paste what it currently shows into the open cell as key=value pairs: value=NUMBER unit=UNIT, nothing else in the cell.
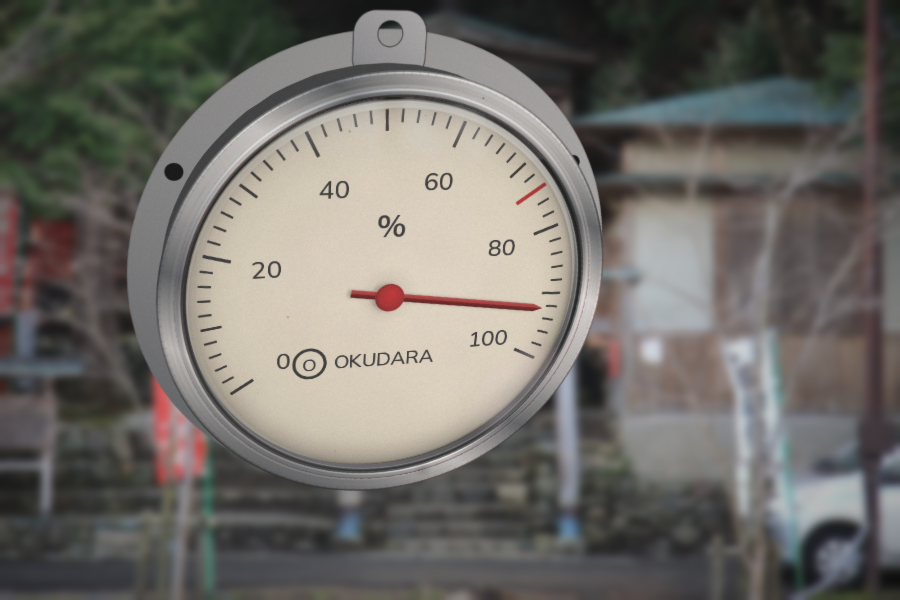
value=92 unit=%
